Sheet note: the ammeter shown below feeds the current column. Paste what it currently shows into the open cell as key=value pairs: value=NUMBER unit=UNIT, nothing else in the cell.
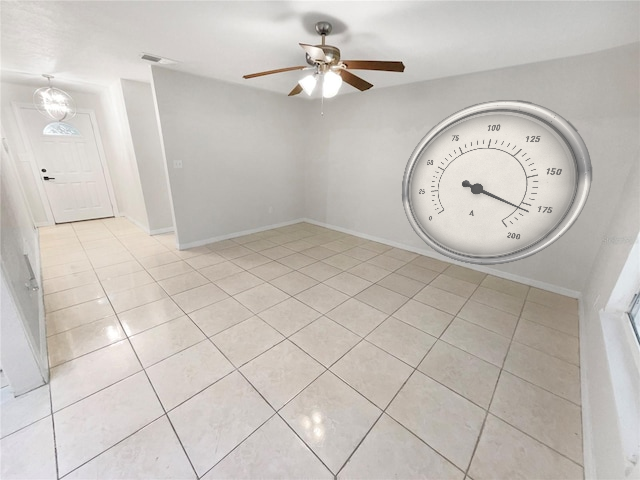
value=180 unit=A
